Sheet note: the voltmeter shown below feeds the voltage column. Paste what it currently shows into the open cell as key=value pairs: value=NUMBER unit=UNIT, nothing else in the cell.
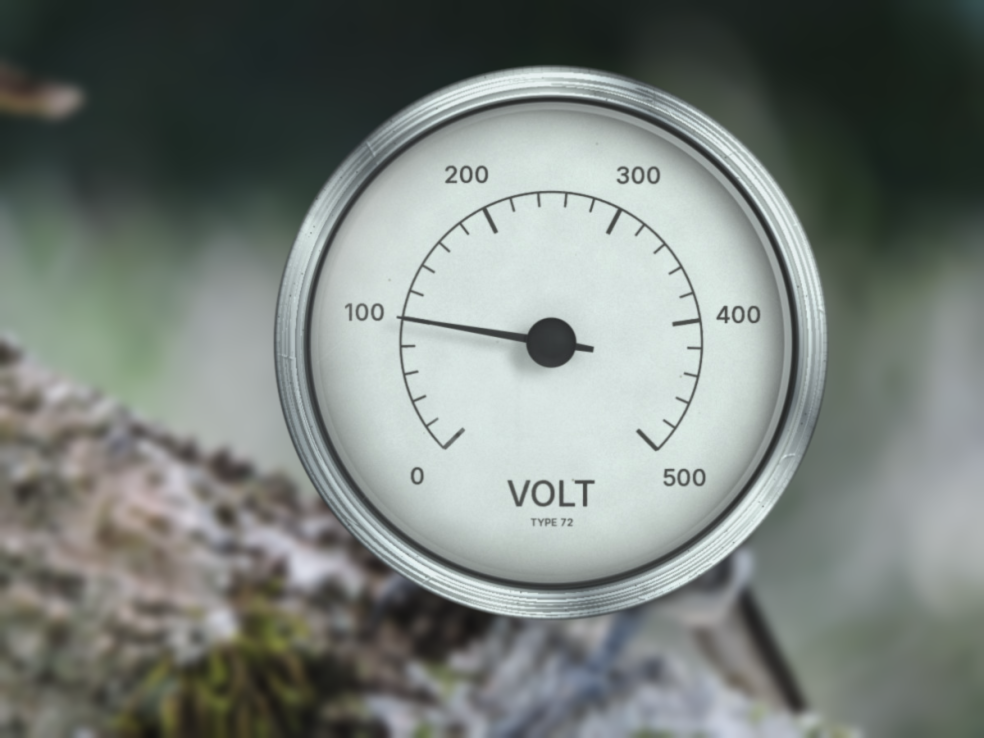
value=100 unit=V
